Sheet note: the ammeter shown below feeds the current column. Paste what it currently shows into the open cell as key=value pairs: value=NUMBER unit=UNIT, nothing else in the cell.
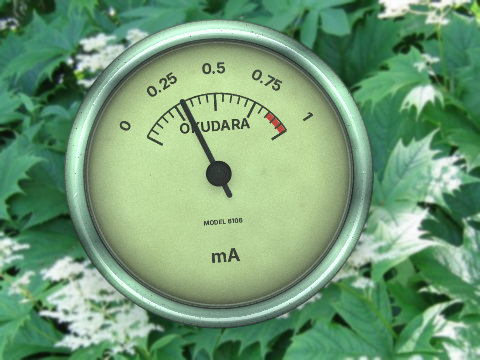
value=0.3 unit=mA
